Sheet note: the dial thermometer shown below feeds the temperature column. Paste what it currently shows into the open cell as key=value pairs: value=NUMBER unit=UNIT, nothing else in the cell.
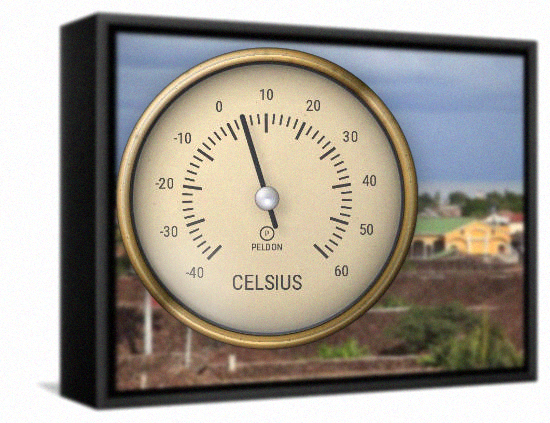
value=4 unit=°C
